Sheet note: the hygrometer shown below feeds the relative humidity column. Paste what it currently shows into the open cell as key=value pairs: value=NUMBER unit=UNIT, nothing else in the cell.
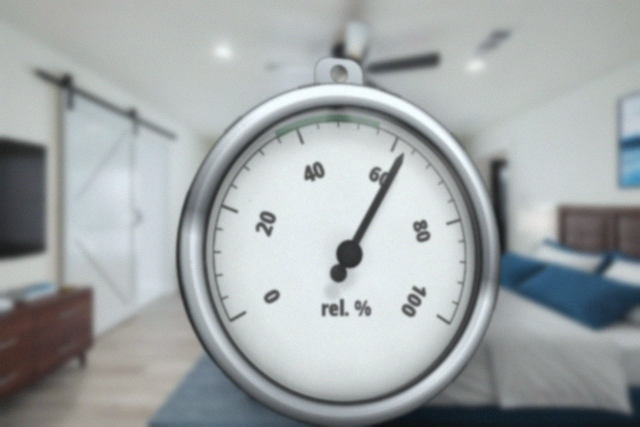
value=62 unit=%
